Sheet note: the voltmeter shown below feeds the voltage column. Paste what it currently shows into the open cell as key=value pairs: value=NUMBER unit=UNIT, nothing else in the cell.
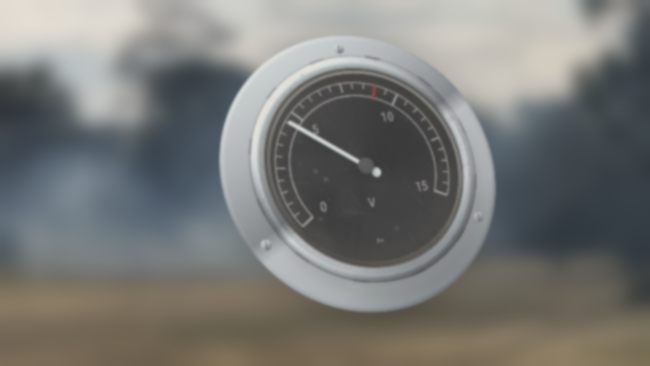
value=4.5 unit=V
